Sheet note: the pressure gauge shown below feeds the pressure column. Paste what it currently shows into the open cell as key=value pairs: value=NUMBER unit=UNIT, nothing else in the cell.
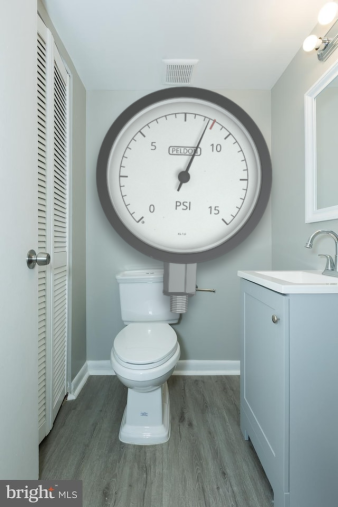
value=8.75 unit=psi
